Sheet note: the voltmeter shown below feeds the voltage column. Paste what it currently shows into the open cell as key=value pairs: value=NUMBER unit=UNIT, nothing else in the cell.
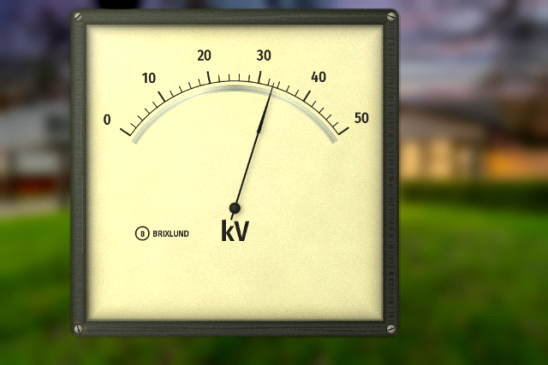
value=33 unit=kV
